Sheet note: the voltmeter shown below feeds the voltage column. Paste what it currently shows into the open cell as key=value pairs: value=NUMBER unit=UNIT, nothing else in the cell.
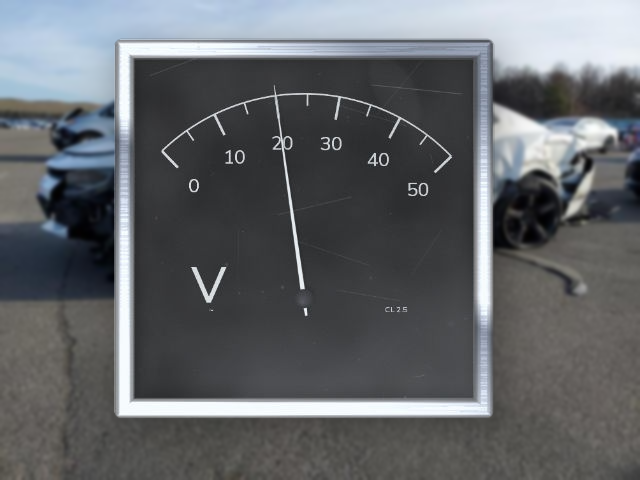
value=20 unit=V
